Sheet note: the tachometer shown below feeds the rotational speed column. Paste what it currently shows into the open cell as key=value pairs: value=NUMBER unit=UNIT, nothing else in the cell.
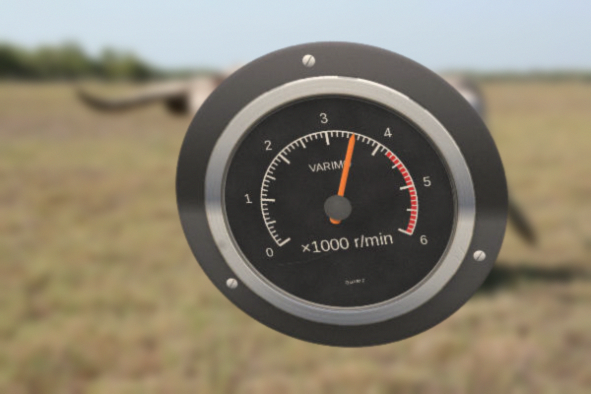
value=3500 unit=rpm
